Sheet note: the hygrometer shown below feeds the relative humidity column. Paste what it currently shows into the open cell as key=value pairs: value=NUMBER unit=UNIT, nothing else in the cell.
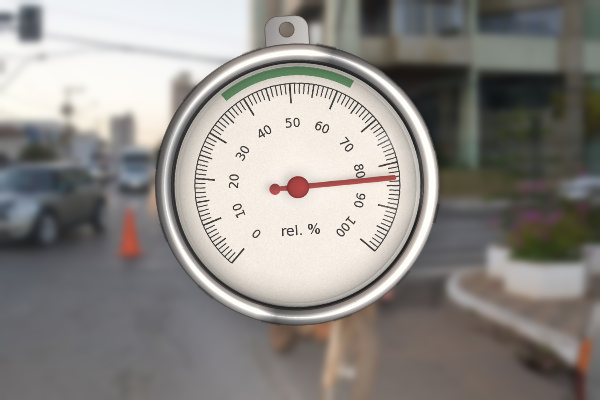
value=83 unit=%
